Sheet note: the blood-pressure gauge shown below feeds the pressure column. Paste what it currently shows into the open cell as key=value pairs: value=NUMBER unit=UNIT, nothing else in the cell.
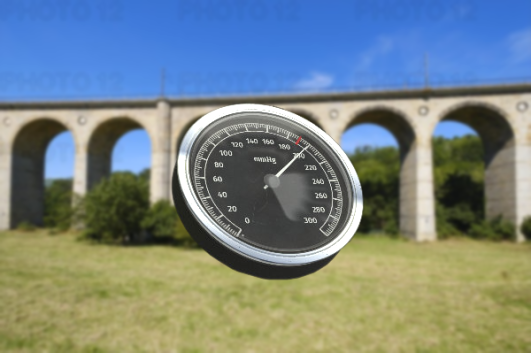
value=200 unit=mmHg
